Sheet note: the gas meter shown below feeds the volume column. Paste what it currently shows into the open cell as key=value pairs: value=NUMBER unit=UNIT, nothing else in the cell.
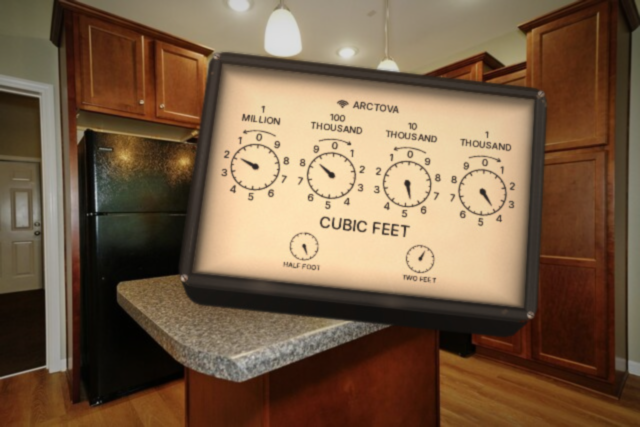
value=185400 unit=ft³
